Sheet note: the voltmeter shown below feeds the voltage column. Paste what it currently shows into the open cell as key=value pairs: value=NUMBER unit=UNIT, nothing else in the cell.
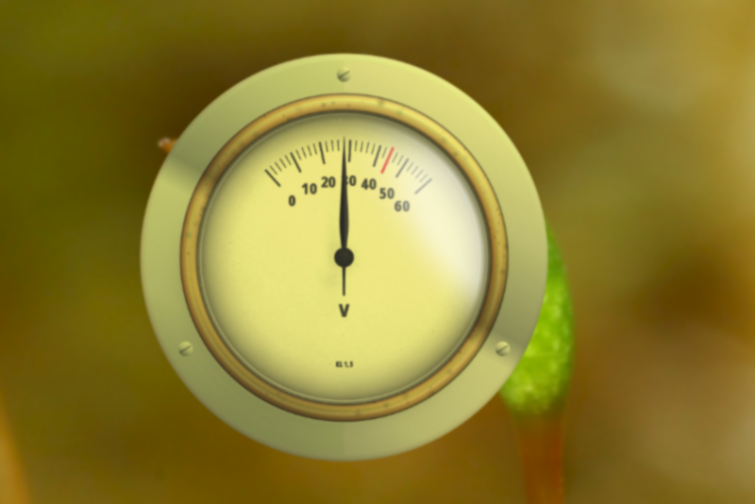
value=28 unit=V
